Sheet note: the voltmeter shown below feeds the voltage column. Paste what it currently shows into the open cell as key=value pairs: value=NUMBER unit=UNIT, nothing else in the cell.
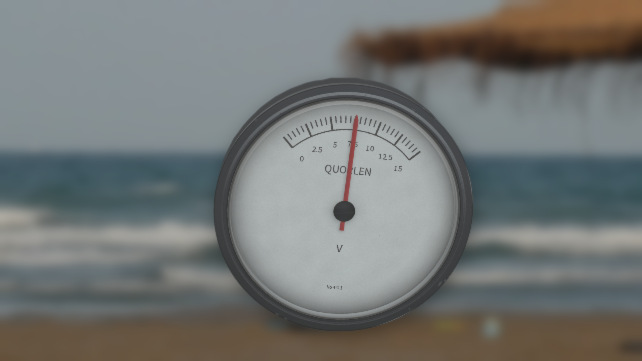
value=7.5 unit=V
